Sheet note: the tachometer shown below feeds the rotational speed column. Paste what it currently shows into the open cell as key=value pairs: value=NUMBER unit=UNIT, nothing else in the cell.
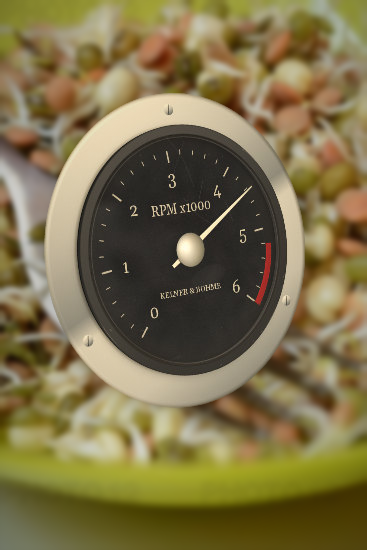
value=4400 unit=rpm
